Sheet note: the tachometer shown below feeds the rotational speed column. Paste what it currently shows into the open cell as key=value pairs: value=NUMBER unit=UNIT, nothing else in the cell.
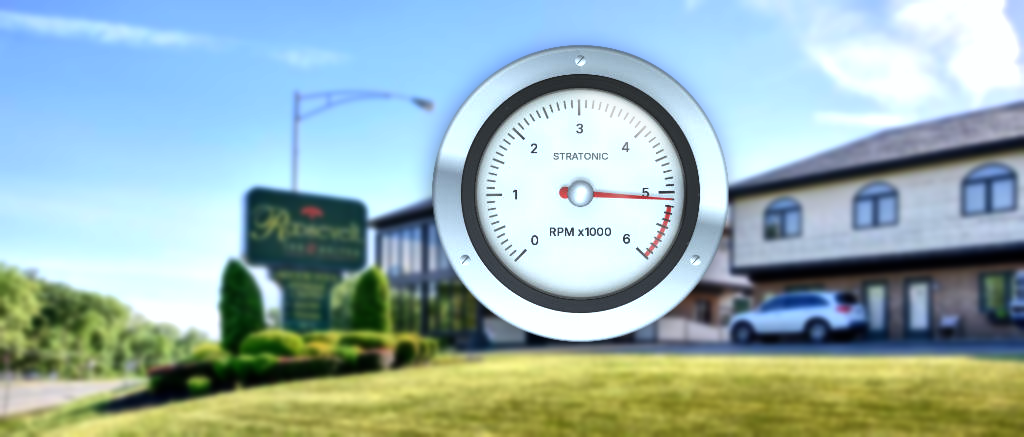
value=5100 unit=rpm
